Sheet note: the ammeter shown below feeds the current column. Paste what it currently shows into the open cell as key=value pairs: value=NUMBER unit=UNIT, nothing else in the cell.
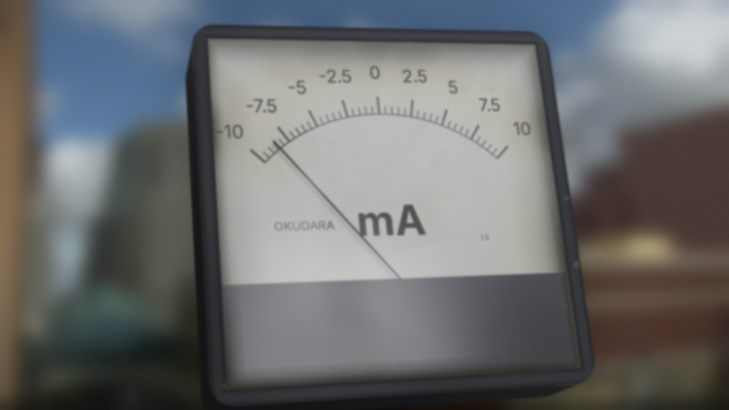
value=-8.5 unit=mA
